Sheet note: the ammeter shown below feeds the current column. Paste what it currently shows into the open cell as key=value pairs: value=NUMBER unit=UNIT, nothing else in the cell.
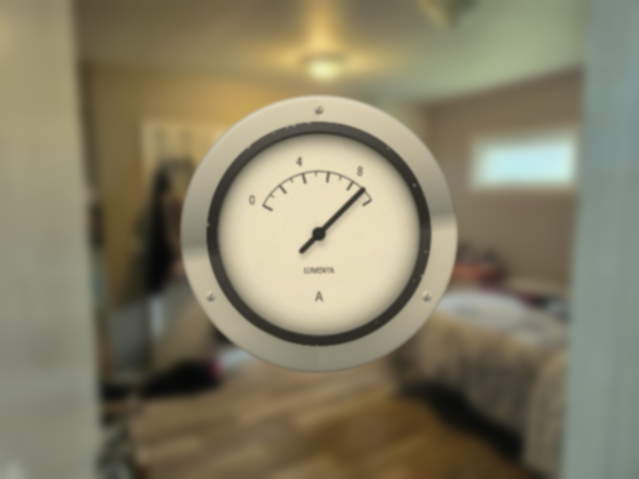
value=9 unit=A
